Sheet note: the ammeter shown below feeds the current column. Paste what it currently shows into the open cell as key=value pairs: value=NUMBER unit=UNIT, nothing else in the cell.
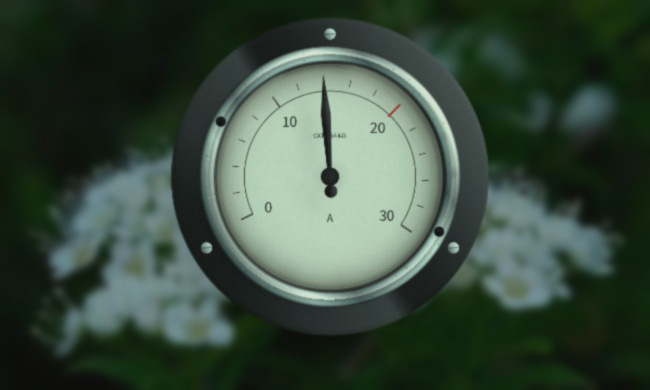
value=14 unit=A
